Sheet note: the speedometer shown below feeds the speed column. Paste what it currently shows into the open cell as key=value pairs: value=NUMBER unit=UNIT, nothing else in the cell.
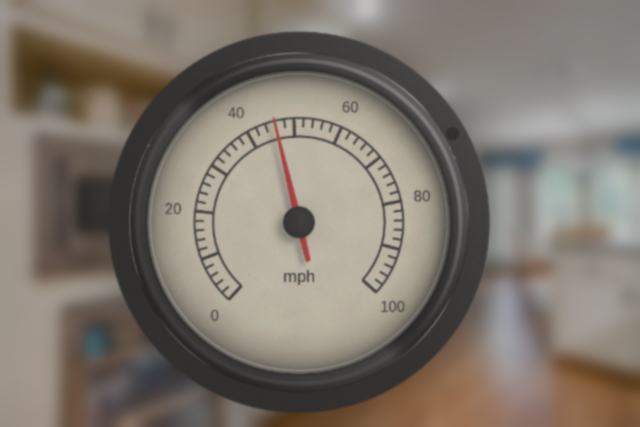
value=46 unit=mph
